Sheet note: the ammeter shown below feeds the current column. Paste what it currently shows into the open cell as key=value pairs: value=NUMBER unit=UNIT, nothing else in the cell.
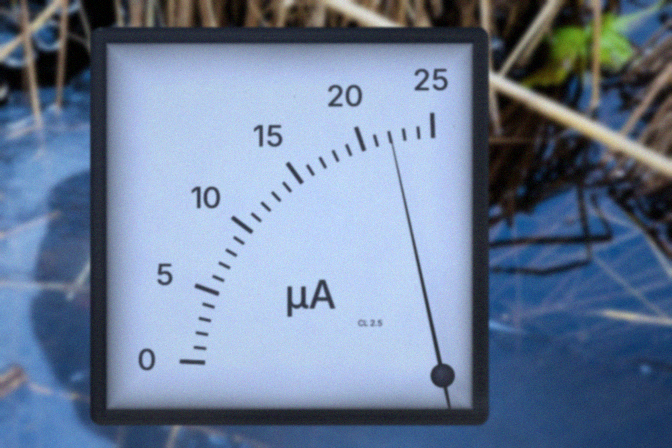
value=22 unit=µA
